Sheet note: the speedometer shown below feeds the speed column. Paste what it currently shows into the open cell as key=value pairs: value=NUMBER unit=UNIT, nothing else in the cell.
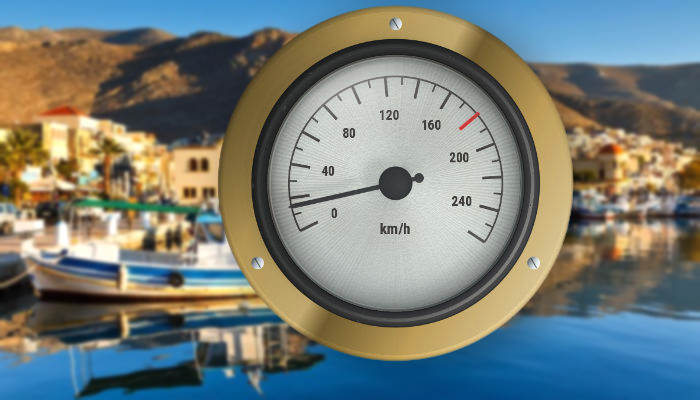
value=15 unit=km/h
